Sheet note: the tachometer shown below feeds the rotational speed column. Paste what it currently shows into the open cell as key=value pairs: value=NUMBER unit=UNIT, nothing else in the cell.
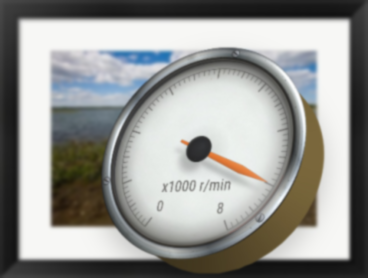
value=7000 unit=rpm
